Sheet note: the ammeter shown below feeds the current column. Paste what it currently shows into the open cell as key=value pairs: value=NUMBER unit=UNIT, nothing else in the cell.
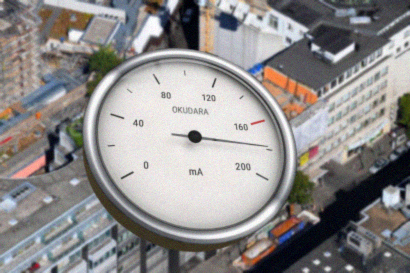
value=180 unit=mA
